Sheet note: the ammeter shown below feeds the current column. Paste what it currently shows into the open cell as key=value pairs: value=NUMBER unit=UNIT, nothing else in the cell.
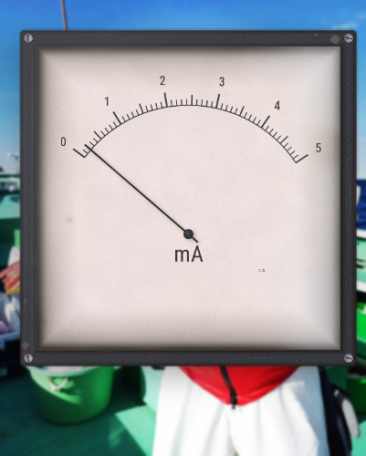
value=0.2 unit=mA
